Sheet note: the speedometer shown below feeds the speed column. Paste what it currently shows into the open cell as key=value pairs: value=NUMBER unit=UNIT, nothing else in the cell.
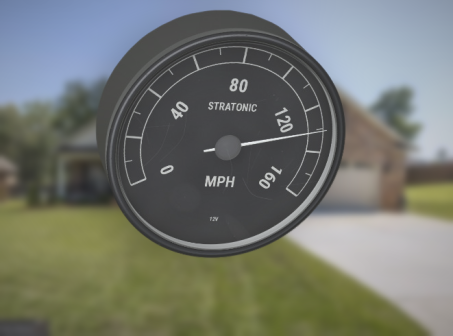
value=130 unit=mph
